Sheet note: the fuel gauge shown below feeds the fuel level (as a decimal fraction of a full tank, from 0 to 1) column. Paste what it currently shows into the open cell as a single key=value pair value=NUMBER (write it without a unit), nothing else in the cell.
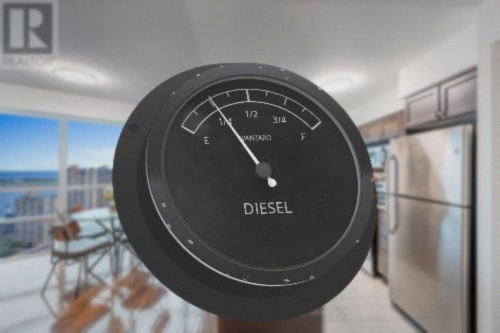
value=0.25
